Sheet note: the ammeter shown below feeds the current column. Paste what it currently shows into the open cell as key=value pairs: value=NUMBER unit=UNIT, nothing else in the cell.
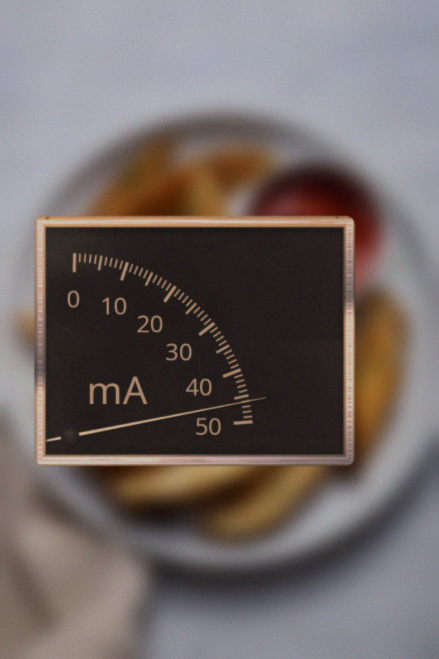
value=46 unit=mA
